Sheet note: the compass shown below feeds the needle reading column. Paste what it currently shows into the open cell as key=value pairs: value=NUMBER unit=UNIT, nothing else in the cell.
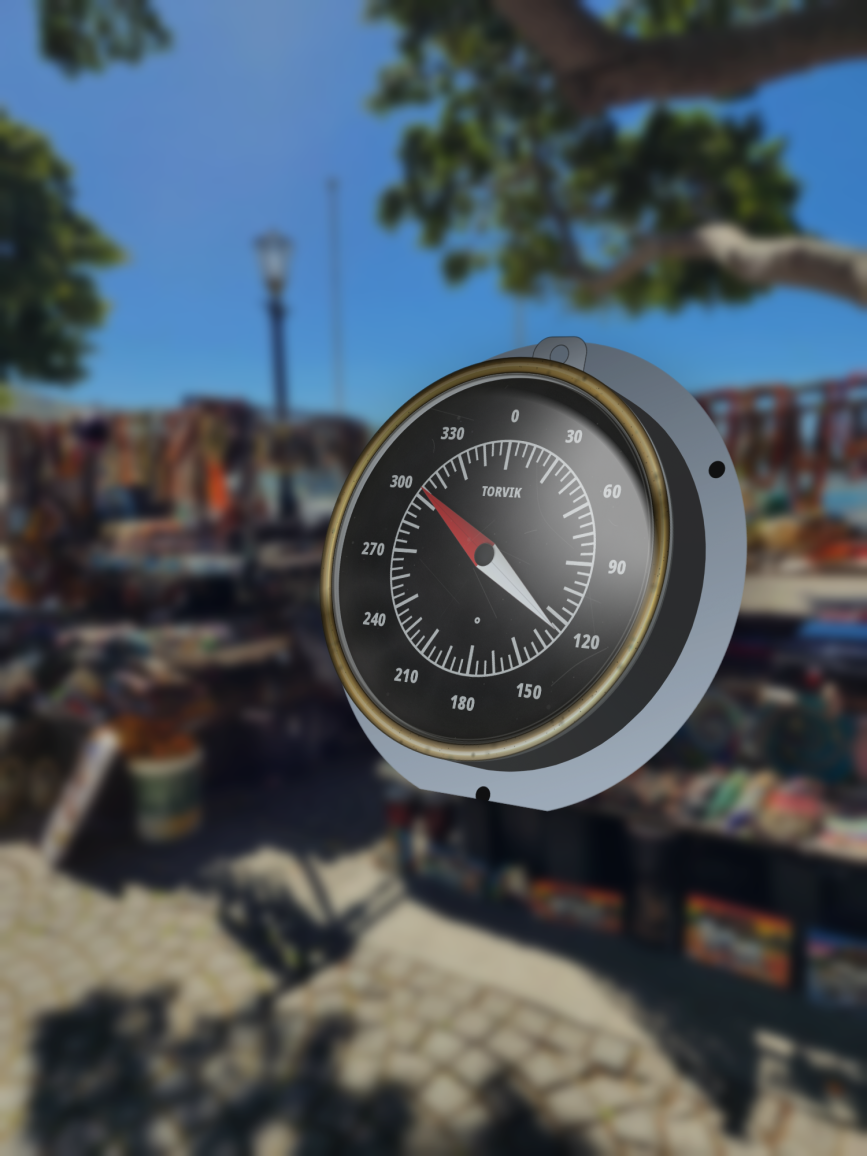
value=305 unit=°
